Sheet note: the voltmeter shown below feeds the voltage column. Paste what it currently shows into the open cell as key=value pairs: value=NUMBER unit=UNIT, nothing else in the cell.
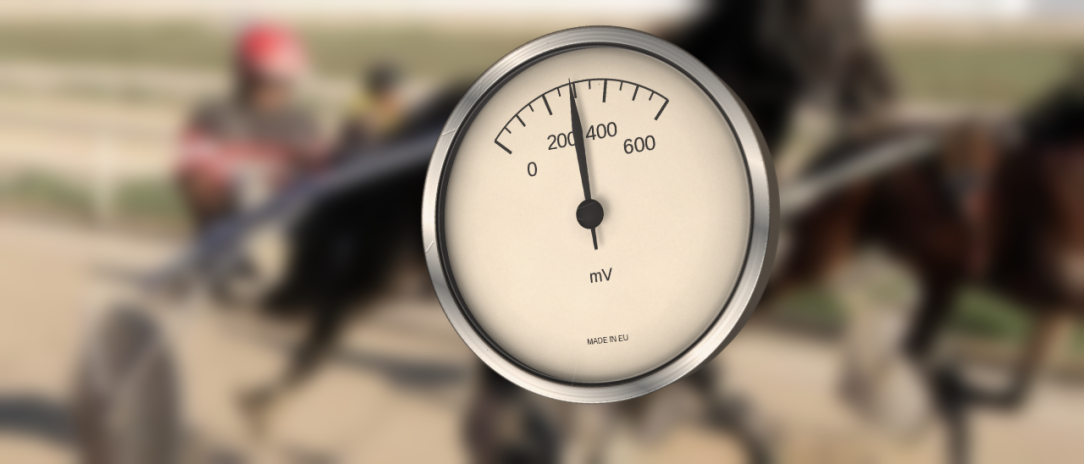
value=300 unit=mV
